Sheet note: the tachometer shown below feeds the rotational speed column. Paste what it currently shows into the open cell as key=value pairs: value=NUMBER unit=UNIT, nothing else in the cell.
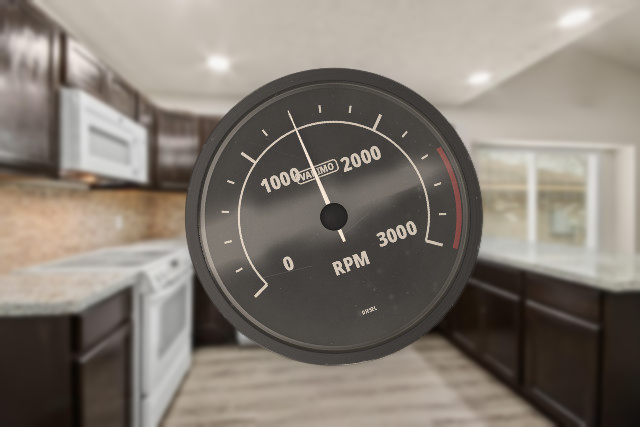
value=1400 unit=rpm
